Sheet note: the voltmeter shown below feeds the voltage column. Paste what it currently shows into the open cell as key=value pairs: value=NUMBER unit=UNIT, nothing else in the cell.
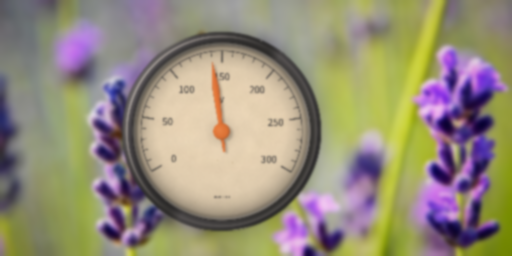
value=140 unit=V
